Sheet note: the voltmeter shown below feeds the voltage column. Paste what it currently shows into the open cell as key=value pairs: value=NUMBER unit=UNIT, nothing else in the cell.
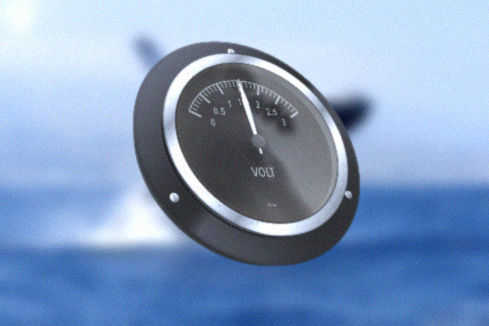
value=1.5 unit=V
